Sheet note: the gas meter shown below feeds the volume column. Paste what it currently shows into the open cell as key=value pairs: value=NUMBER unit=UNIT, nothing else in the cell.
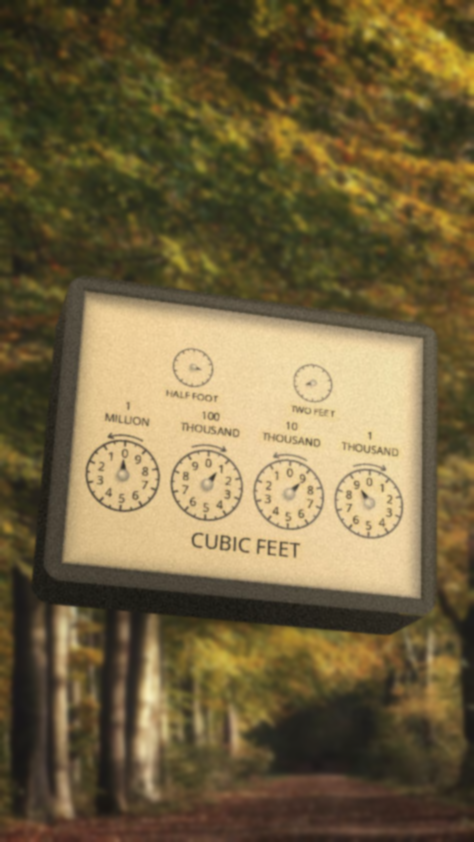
value=8900 unit=ft³
